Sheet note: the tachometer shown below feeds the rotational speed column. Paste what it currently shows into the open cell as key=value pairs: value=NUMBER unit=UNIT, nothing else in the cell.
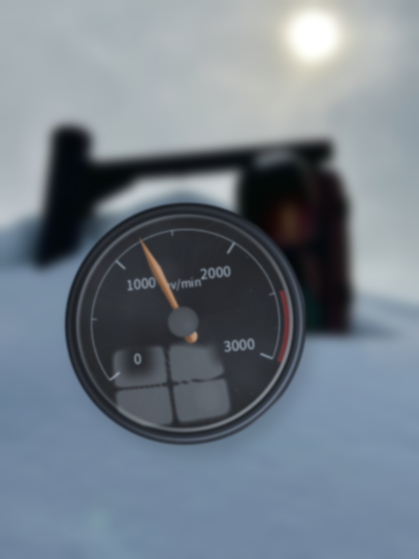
value=1250 unit=rpm
